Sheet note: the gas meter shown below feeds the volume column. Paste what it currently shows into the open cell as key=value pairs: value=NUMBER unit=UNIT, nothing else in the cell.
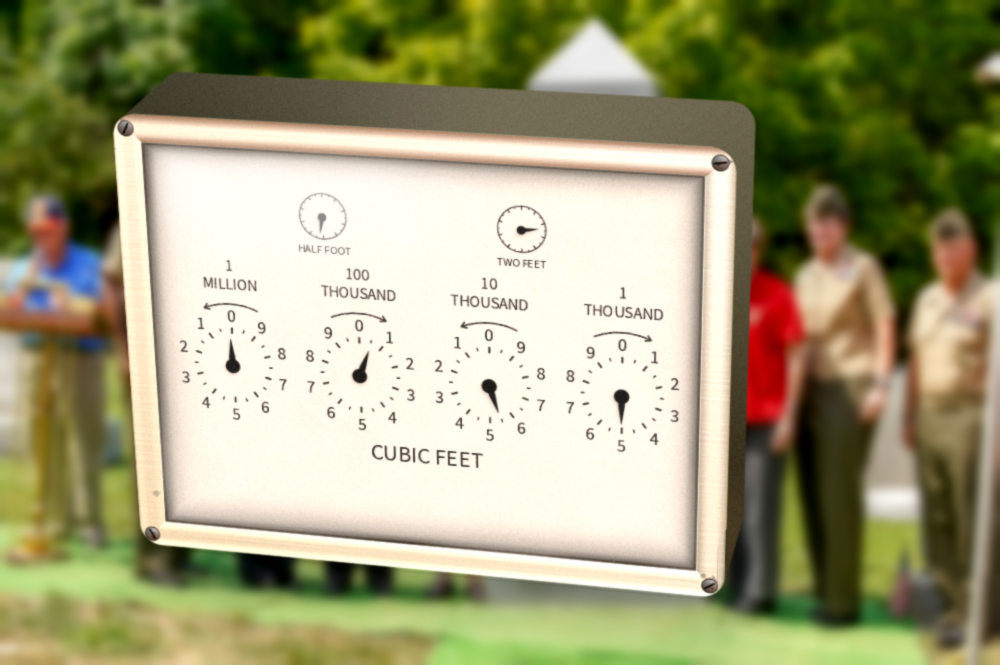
value=5500 unit=ft³
